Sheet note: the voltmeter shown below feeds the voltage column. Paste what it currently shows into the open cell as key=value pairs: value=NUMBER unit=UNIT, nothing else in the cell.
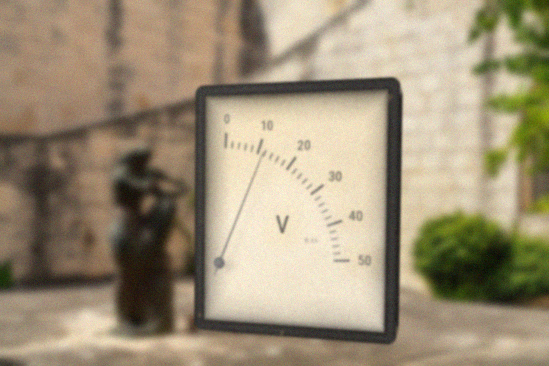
value=12 unit=V
